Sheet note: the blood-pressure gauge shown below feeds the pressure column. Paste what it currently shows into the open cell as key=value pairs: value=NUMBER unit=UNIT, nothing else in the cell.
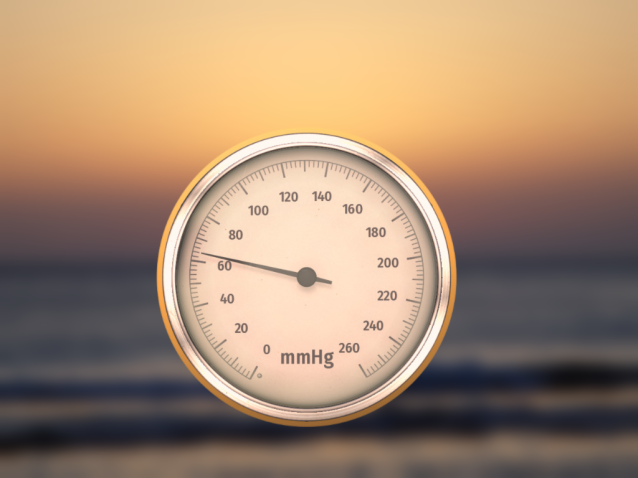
value=64 unit=mmHg
